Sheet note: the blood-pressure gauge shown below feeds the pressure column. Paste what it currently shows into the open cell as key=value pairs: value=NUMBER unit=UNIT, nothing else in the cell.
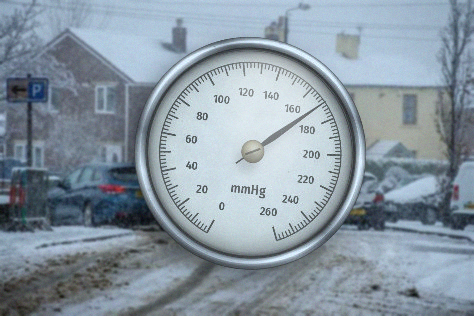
value=170 unit=mmHg
